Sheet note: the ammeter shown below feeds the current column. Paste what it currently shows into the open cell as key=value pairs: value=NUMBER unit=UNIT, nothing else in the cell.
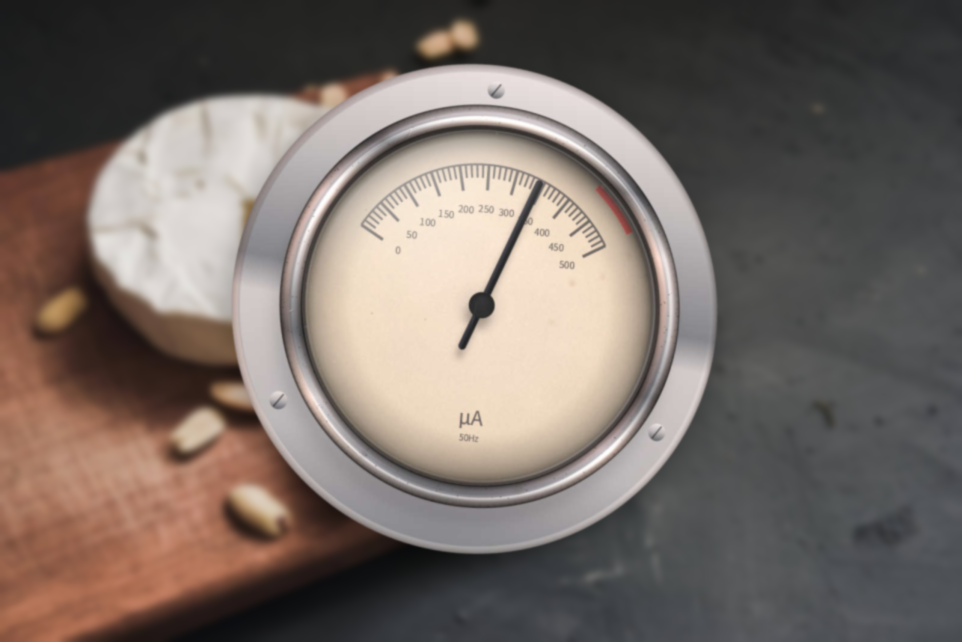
value=340 unit=µA
